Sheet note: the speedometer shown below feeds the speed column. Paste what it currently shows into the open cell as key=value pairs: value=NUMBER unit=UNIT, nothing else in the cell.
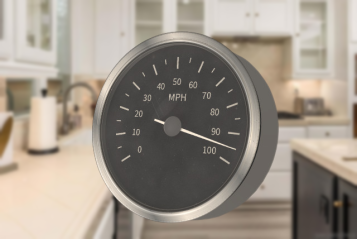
value=95 unit=mph
